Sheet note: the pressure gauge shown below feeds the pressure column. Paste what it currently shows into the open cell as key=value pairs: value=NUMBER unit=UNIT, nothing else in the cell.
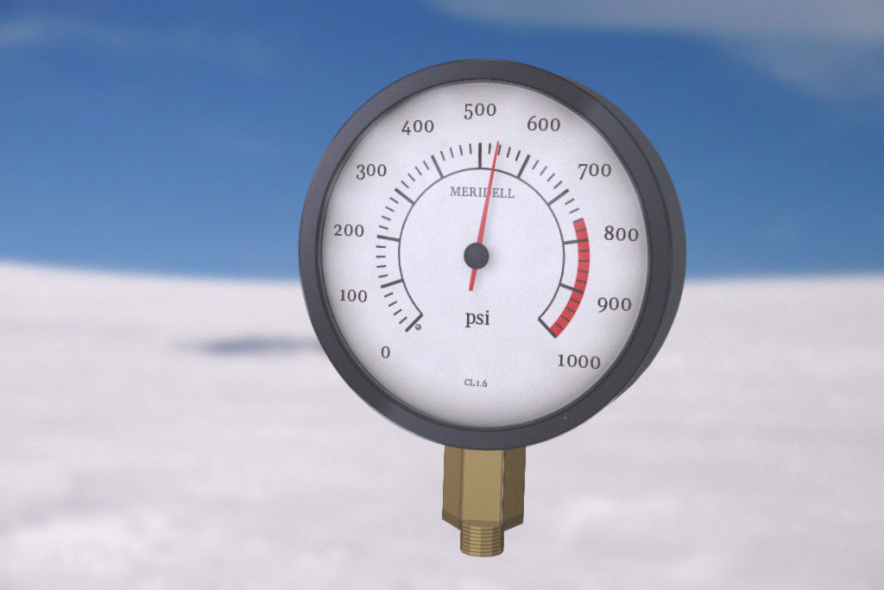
value=540 unit=psi
